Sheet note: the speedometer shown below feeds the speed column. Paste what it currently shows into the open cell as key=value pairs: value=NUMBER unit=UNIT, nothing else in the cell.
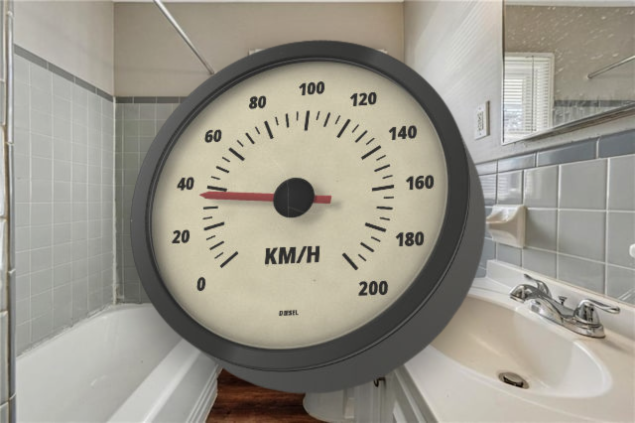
value=35 unit=km/h
